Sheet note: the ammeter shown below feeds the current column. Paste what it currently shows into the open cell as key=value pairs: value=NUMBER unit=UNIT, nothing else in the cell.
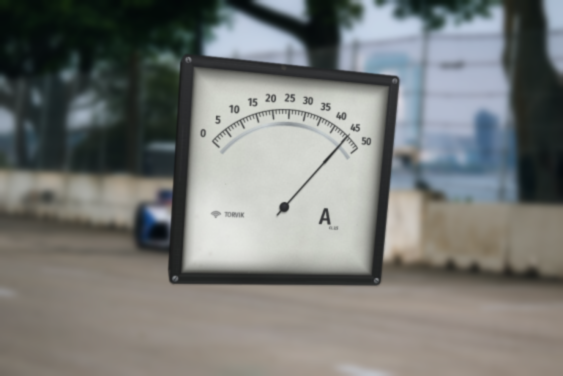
value=45 unit=A
